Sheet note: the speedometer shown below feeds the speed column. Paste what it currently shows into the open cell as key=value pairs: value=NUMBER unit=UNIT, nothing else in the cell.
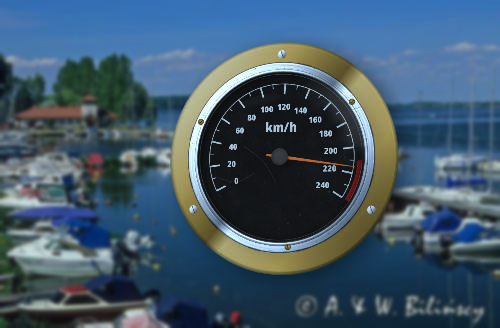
value=215 unit=km/h
